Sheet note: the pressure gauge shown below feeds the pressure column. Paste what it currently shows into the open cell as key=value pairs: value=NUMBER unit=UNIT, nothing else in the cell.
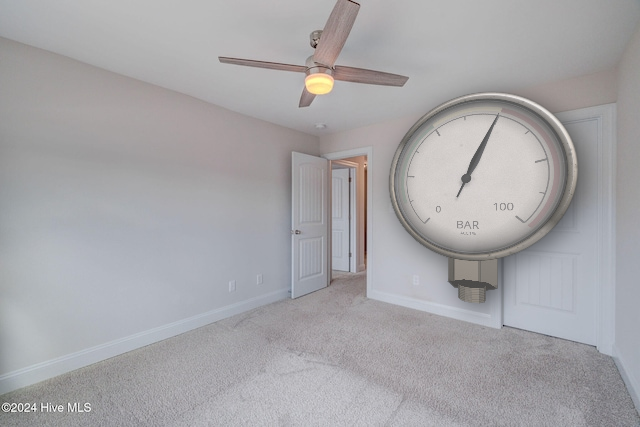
value=60 unit=bar
